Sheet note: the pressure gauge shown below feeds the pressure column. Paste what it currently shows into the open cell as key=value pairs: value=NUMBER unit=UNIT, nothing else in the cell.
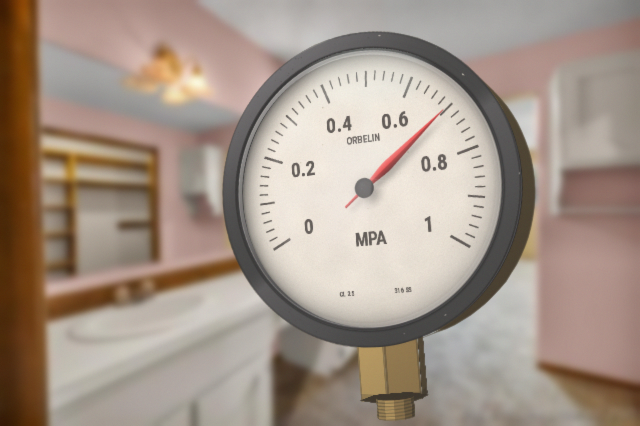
value=0.7 unit=MPa
